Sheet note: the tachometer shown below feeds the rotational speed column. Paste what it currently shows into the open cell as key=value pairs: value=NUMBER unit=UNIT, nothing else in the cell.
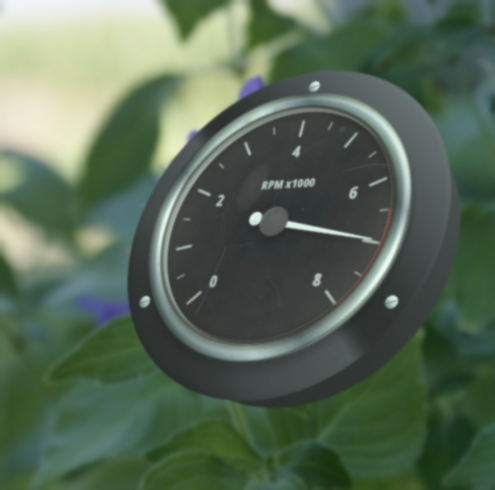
value=7000 unit=rpm
